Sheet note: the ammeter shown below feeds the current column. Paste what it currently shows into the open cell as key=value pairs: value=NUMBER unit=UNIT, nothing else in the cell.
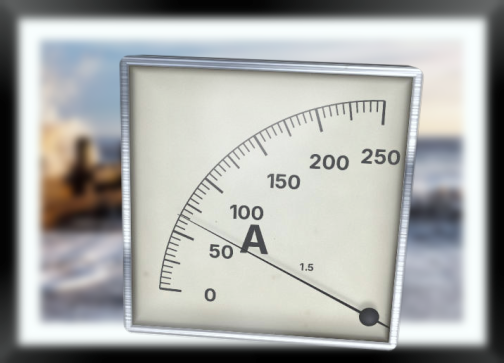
value=65 unit=A
